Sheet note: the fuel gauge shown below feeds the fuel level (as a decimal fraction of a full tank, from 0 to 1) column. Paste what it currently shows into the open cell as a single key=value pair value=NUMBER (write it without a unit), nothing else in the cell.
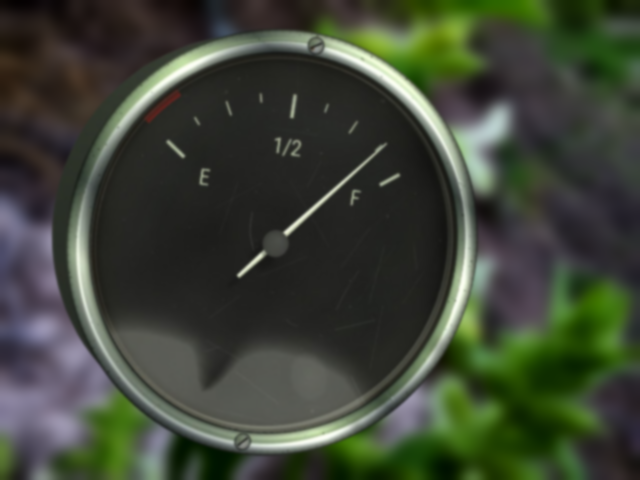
value=0.875
